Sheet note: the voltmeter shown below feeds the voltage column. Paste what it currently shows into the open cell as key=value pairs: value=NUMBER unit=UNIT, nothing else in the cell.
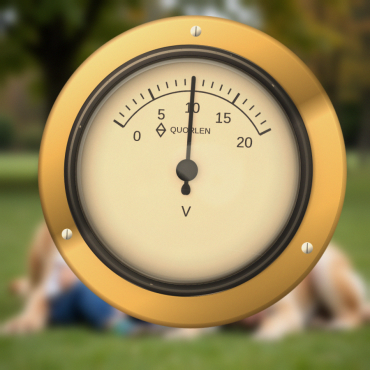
value=10 unit=V
